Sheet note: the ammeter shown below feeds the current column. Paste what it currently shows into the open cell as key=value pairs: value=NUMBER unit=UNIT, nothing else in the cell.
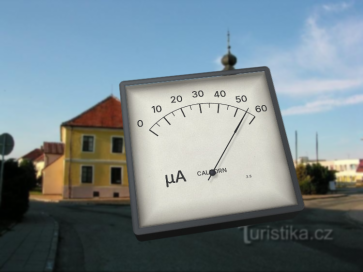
value=55 unit=µA
